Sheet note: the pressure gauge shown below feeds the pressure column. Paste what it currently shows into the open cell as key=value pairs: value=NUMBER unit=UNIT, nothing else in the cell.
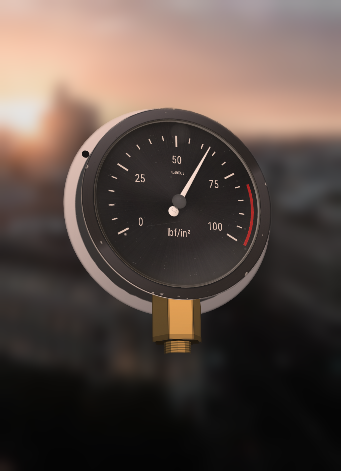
value=62.5 unit=psi
